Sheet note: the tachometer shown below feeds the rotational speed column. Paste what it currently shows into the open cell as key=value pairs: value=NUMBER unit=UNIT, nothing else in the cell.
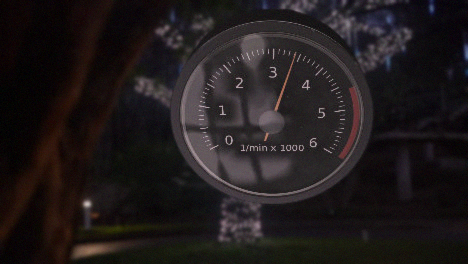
value=3400 unit=rpm
